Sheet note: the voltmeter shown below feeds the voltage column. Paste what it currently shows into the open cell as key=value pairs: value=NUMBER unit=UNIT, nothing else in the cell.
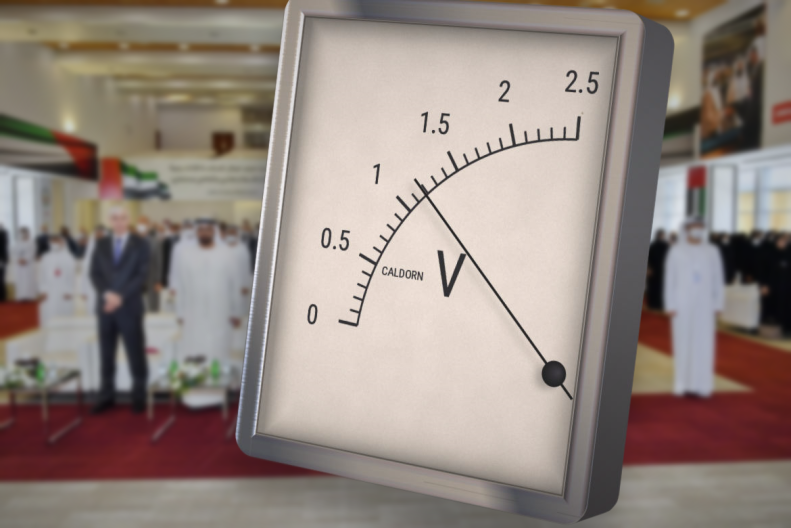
value=1.2 unit=V
